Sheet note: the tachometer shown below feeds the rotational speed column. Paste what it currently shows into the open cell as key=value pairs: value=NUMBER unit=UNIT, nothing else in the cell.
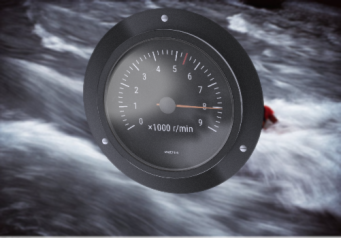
value=8000 unit=rpm
